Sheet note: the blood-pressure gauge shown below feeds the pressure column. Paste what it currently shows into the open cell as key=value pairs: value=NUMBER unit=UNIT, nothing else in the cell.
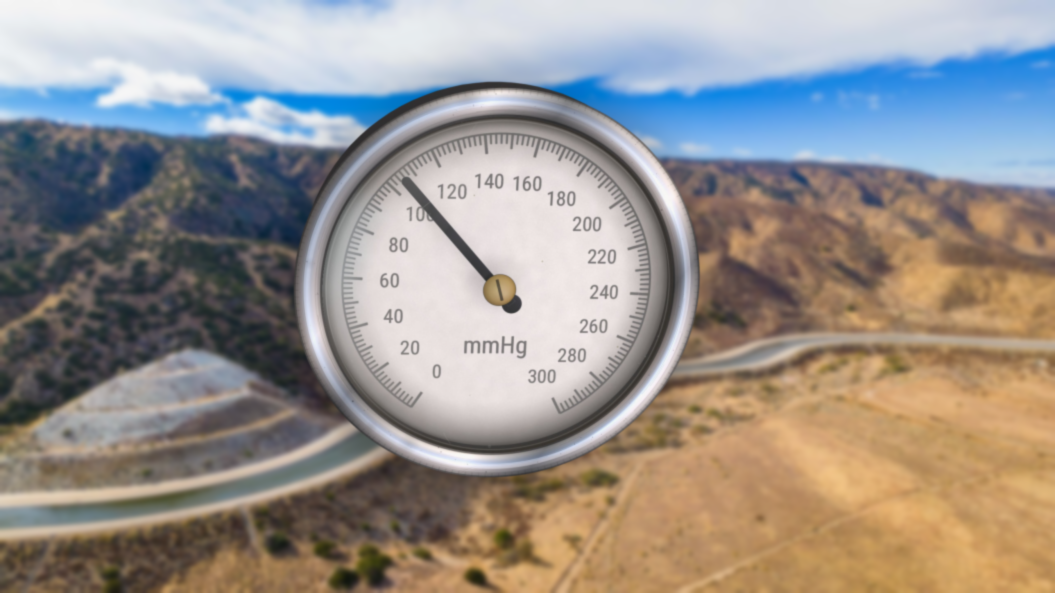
value=106 unit=mmHg
